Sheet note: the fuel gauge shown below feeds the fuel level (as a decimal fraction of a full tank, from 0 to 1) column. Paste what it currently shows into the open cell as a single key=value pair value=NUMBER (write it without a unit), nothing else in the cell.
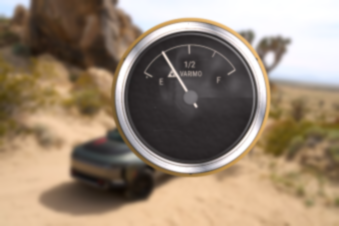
value=0.25
